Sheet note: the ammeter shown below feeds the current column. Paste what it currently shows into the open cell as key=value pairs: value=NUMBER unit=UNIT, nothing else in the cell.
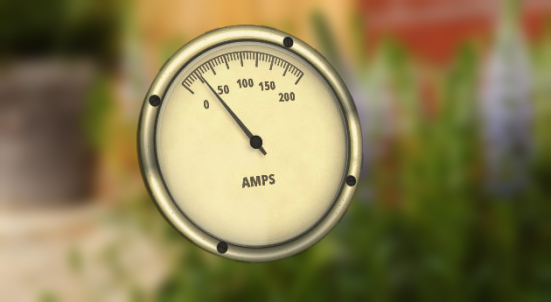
value=25 unit=A
